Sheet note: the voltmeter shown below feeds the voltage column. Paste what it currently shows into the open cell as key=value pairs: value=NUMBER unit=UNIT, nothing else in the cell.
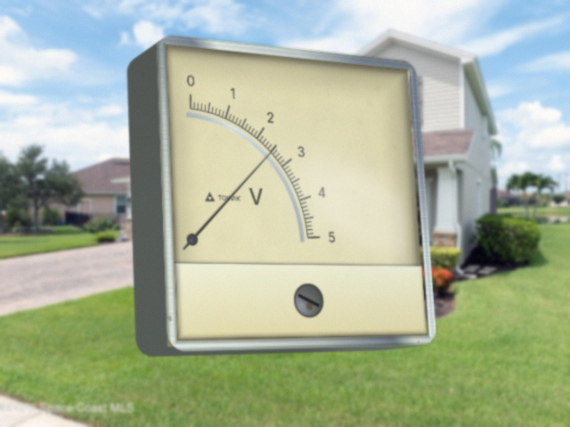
value=2.5 unit=V
